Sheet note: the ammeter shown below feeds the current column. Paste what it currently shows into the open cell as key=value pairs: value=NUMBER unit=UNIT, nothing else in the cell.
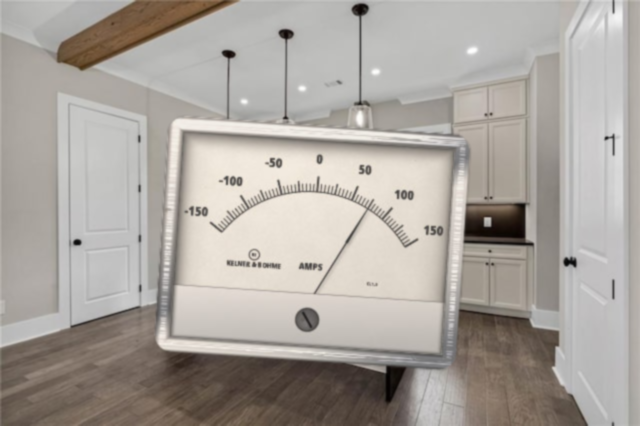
value=75 unit=A
